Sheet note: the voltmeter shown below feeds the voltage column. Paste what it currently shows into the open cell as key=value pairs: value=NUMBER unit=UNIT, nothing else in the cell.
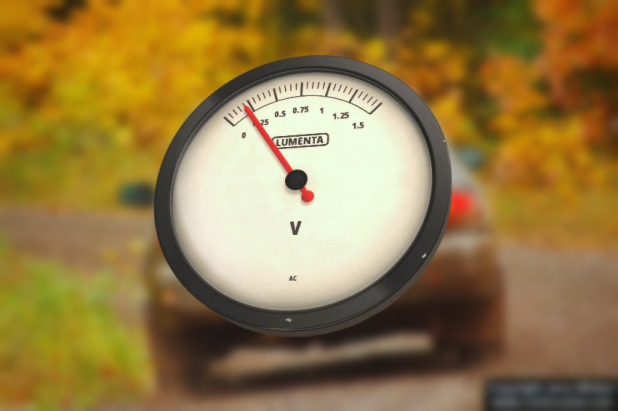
value=0.2 unit=V
